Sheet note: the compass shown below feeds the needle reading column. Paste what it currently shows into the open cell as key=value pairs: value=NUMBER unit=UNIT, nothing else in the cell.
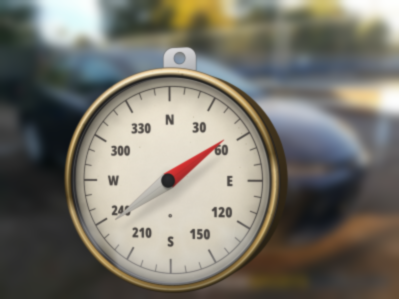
value=55 unit=°
